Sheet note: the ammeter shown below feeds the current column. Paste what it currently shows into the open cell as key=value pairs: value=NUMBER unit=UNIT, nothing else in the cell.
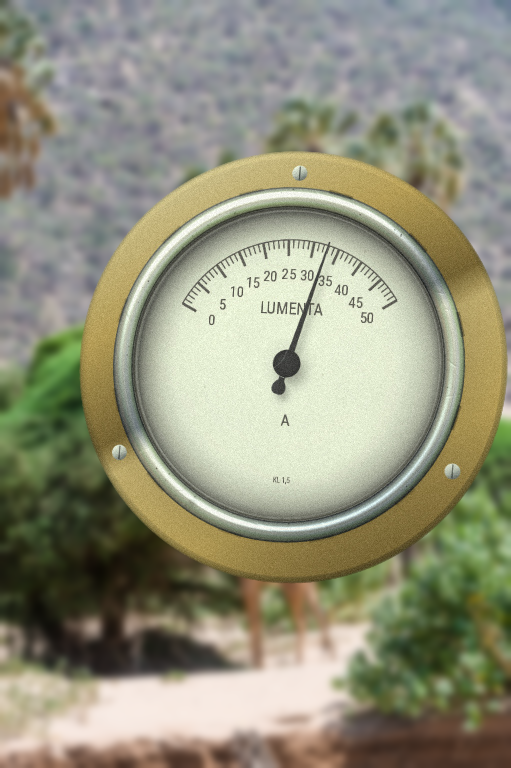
value=33 unit=A
